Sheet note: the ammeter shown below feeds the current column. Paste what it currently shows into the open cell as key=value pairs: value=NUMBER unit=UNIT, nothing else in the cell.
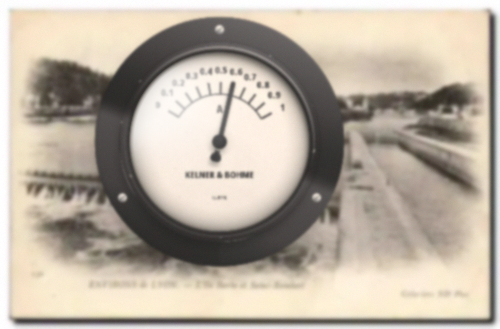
value=0.6 unit=A
